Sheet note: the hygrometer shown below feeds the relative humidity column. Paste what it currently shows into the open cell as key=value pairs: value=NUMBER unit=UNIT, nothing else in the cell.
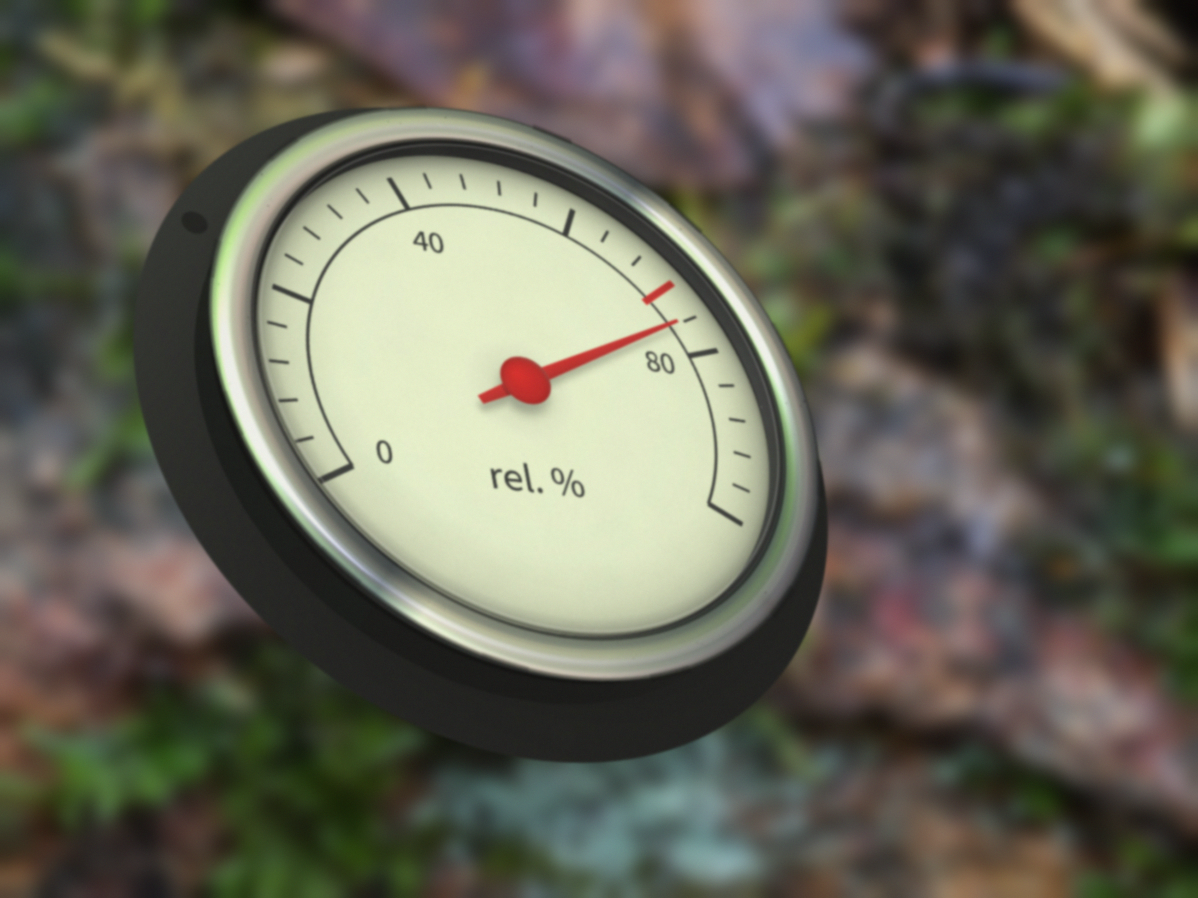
value=76 unit=%
